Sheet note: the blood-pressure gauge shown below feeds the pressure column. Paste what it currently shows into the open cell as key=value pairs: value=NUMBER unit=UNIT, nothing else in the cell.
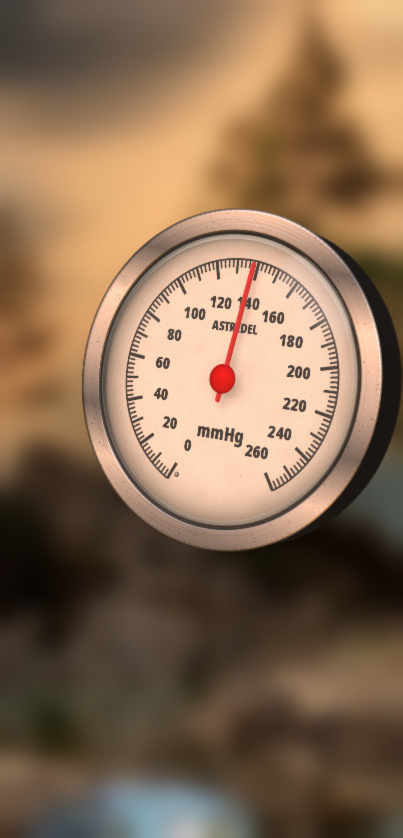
value=140 unit=mmHg
